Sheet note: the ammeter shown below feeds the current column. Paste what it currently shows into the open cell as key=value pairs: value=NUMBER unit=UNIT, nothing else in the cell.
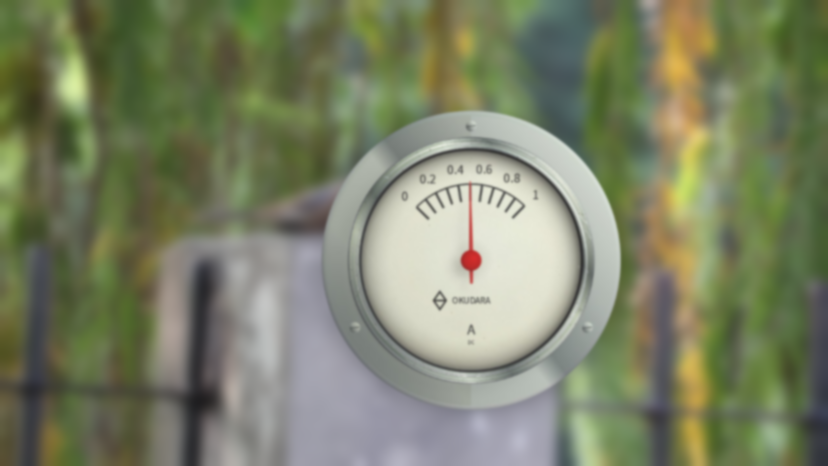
value=0.5 unit=A
